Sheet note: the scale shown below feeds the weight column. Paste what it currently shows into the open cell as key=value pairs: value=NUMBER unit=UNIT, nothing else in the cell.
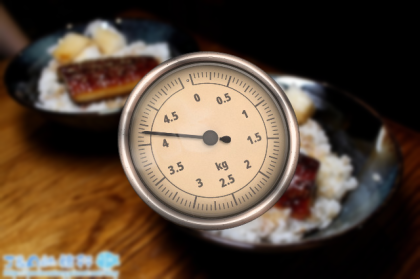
value=4.15 unit=kg
